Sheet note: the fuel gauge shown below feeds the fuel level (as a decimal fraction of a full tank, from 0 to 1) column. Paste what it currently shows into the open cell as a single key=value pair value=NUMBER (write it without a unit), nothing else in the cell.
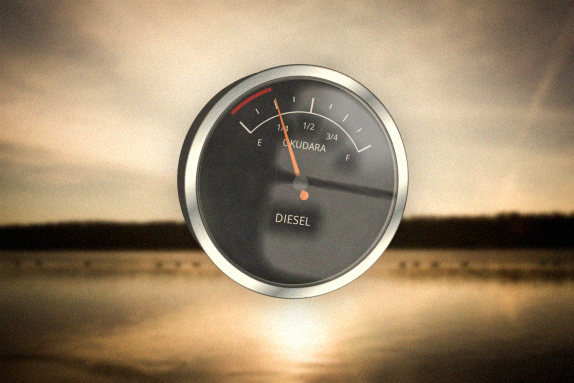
value=0.25
